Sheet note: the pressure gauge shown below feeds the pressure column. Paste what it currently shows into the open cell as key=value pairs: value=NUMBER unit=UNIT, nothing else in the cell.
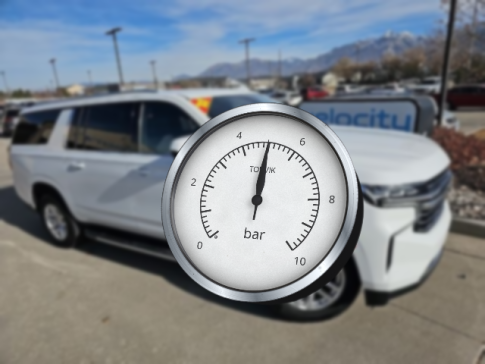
value=5 unit=bar
